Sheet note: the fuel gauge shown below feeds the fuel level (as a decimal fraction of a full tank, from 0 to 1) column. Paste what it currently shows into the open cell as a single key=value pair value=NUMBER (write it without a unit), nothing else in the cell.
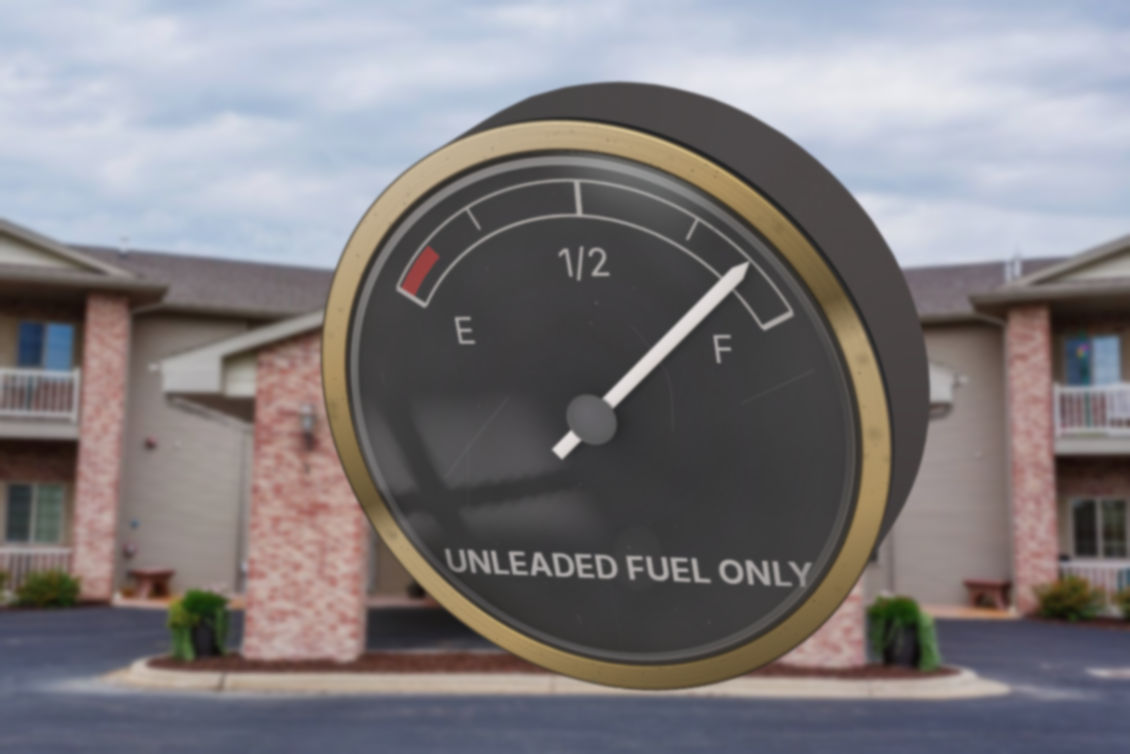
value=0.875
